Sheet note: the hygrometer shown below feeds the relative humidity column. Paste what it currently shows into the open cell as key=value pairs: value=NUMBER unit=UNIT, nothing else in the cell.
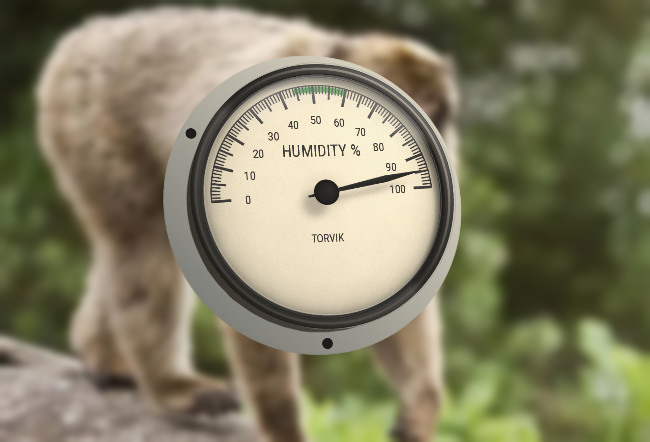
value=95 unit=%
